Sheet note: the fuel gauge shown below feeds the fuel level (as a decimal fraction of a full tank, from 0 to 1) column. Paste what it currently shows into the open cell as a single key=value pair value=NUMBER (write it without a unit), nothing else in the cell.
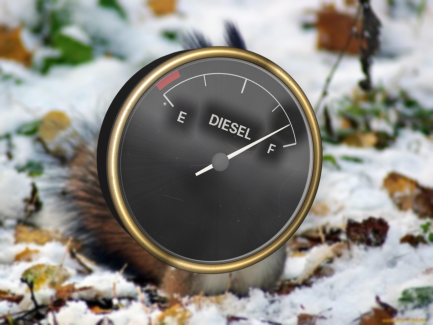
value=0.875
